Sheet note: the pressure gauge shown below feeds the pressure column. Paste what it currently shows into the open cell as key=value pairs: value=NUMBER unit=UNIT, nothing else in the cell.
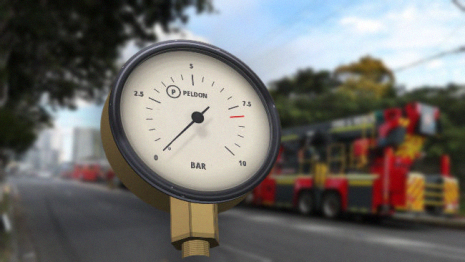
value=0 unit=bar
